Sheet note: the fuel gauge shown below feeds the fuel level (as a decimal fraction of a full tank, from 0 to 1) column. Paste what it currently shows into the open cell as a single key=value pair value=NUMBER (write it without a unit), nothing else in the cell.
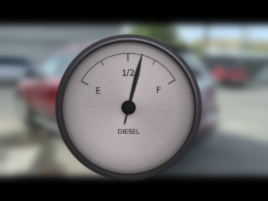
value=0.625
